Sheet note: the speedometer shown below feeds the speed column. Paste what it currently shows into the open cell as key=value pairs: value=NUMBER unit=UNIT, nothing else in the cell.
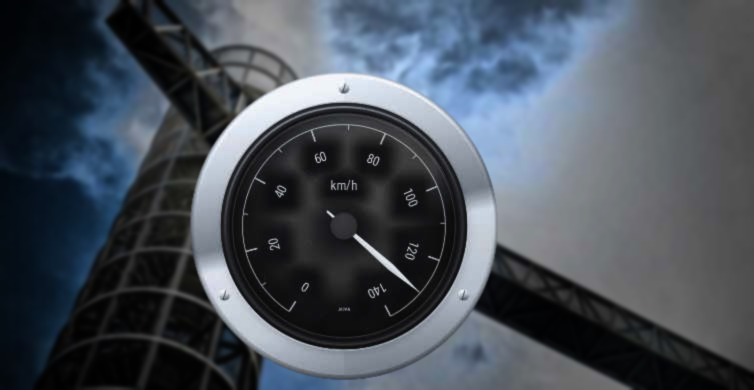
value=130 unit=km/h
